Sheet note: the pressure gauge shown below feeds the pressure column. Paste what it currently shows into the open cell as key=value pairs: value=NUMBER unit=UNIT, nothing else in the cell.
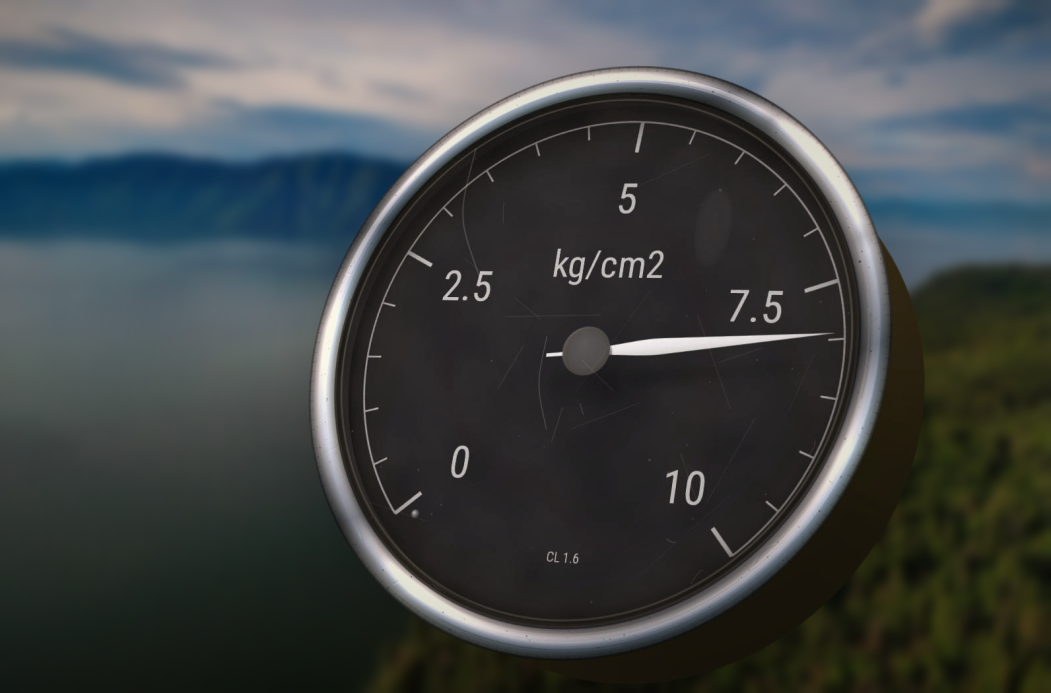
value=8 unit=kg/cm²
